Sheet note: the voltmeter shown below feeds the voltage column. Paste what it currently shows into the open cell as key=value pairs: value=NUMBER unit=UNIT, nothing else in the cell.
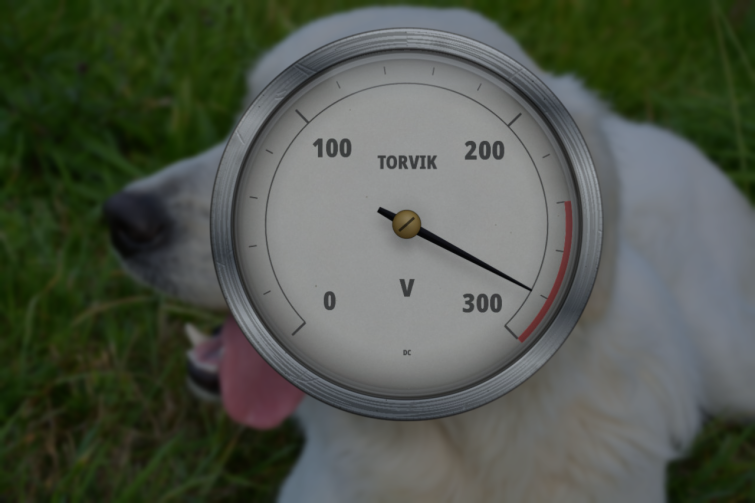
value=280 unit=V
